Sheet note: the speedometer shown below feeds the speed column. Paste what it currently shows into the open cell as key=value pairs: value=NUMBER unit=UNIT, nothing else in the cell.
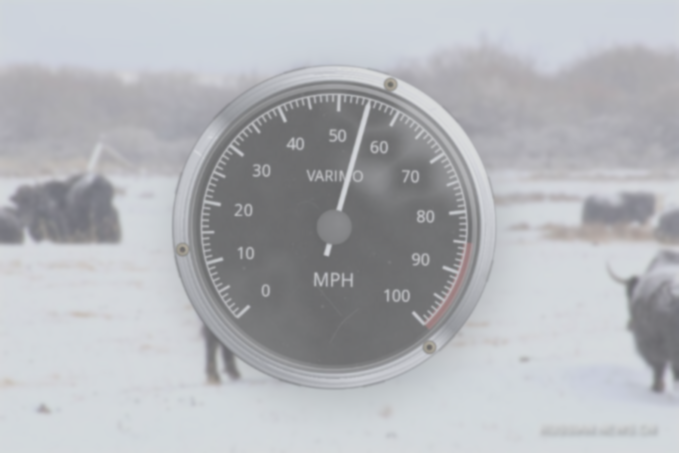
value=55 unit=mph
